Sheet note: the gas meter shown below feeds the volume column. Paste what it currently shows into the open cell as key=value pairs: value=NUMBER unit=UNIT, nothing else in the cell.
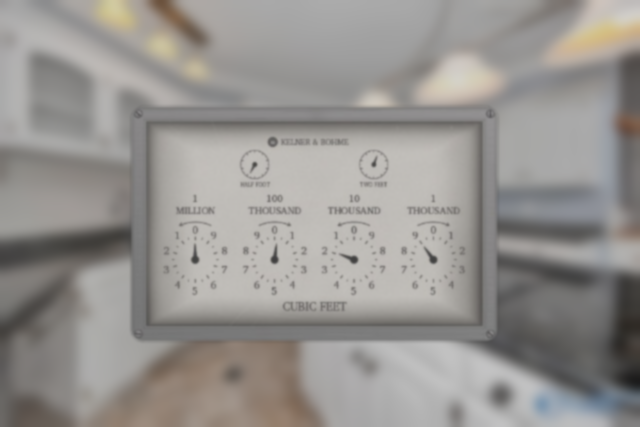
value=1900 unit=ft³
